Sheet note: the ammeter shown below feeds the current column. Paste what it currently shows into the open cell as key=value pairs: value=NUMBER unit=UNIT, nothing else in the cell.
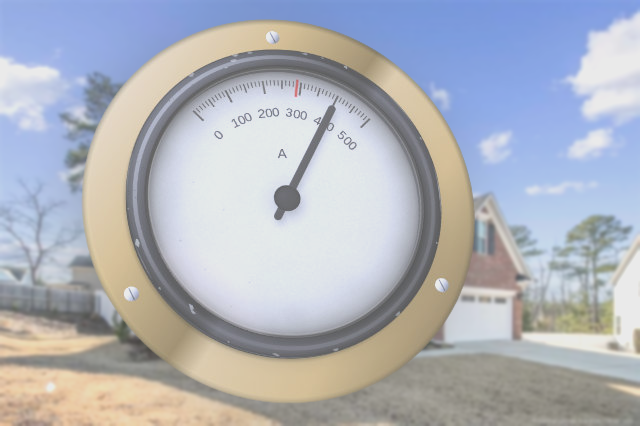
value=400 unit=A
